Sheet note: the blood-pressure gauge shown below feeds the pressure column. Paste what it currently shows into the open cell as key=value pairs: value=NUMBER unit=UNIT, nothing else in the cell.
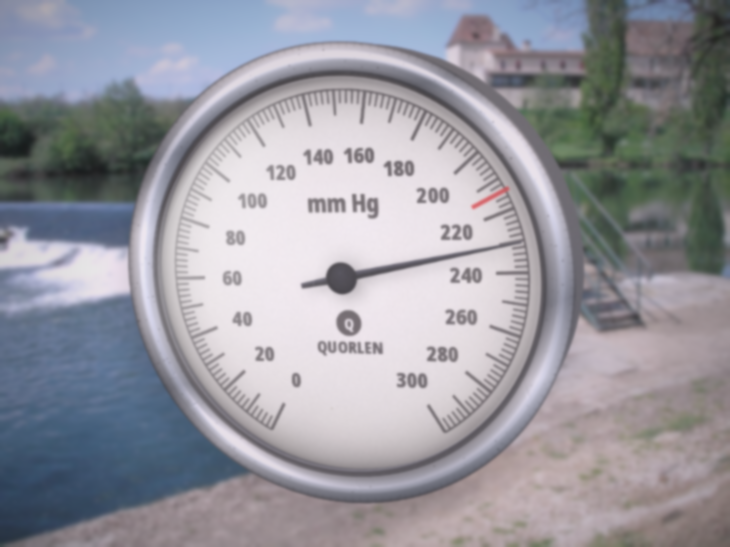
value=230 unit=mmHg
